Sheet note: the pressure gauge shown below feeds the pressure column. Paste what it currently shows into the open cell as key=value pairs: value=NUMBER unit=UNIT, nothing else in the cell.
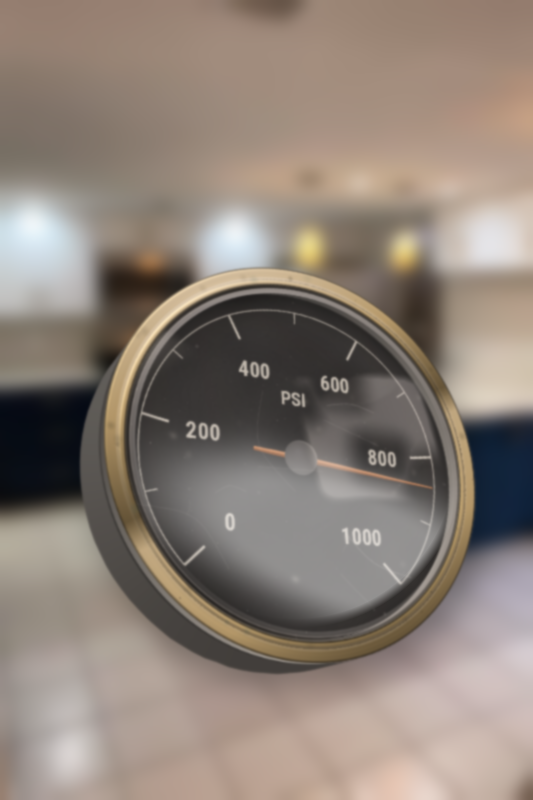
value=850 unit=psi
